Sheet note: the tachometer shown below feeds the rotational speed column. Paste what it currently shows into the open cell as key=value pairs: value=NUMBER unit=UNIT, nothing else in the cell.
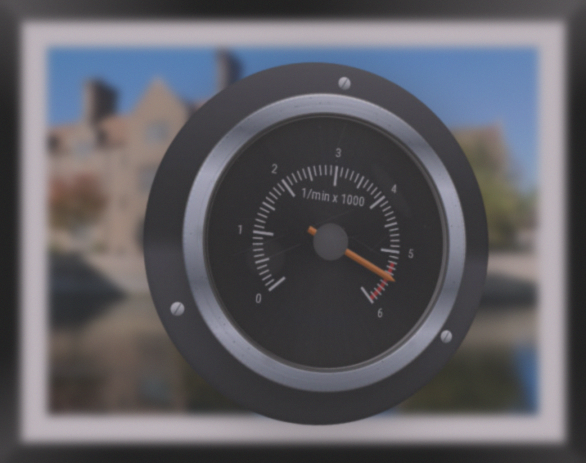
value=5500 unit=rpm
